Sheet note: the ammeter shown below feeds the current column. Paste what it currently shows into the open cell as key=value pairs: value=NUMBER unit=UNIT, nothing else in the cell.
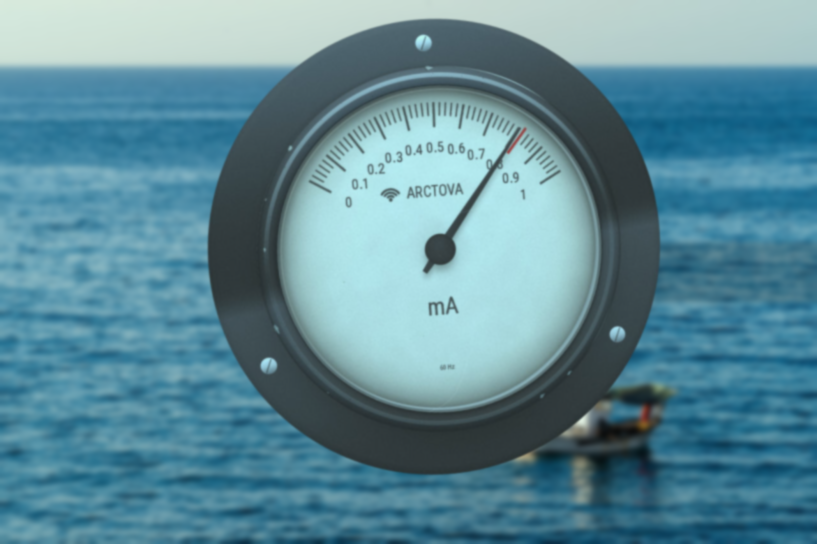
value=0.8 unit=mA
